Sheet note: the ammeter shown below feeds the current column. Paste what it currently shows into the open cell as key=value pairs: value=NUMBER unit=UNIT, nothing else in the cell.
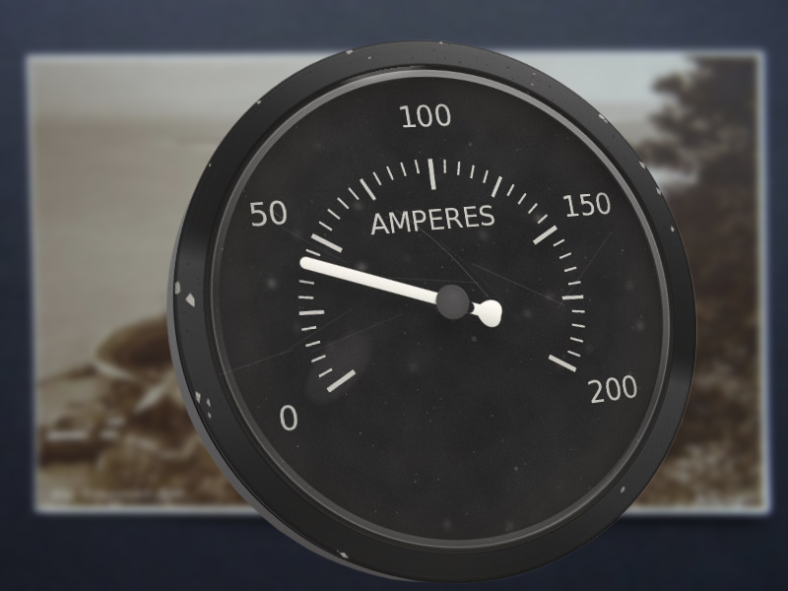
value=40 unit=A
